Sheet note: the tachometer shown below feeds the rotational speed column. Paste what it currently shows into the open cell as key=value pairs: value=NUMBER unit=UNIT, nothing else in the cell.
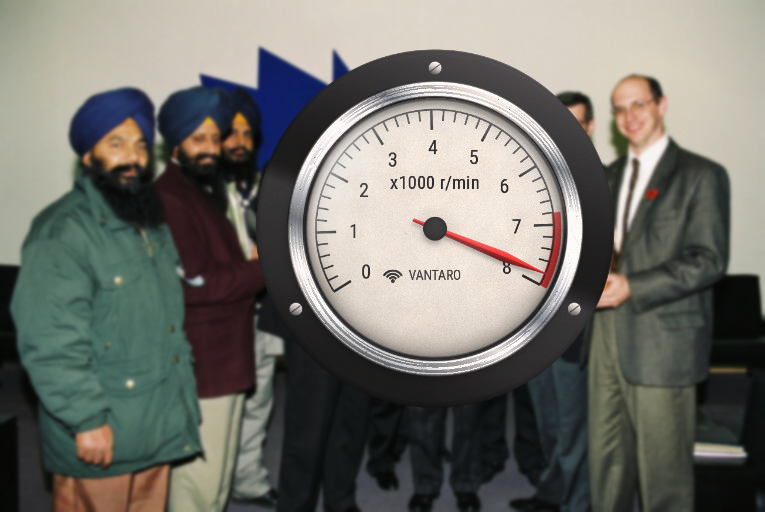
value=7800 unit=rpm
